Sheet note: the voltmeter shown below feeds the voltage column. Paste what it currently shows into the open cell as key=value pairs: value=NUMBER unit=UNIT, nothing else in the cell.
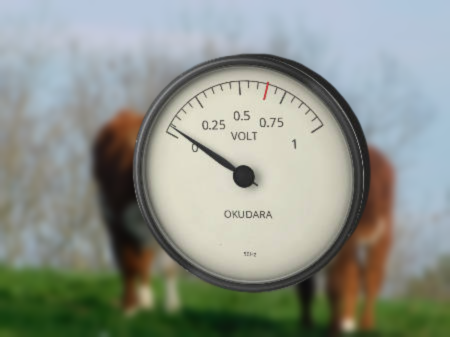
value=0.05 unit=V
